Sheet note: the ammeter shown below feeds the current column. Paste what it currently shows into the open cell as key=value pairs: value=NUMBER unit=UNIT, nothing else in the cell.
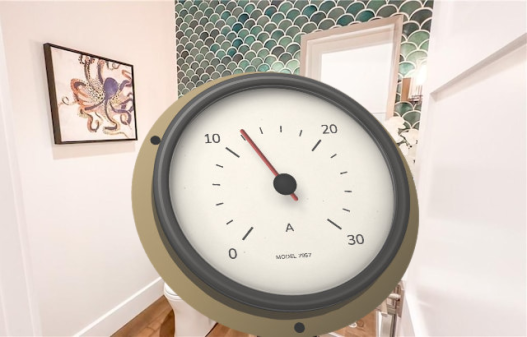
value=12 unit=A
